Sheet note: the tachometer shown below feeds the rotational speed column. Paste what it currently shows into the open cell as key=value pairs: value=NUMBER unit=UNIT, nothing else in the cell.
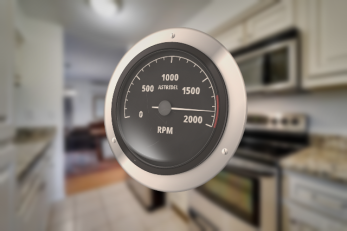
value=1850 unit=rpm
